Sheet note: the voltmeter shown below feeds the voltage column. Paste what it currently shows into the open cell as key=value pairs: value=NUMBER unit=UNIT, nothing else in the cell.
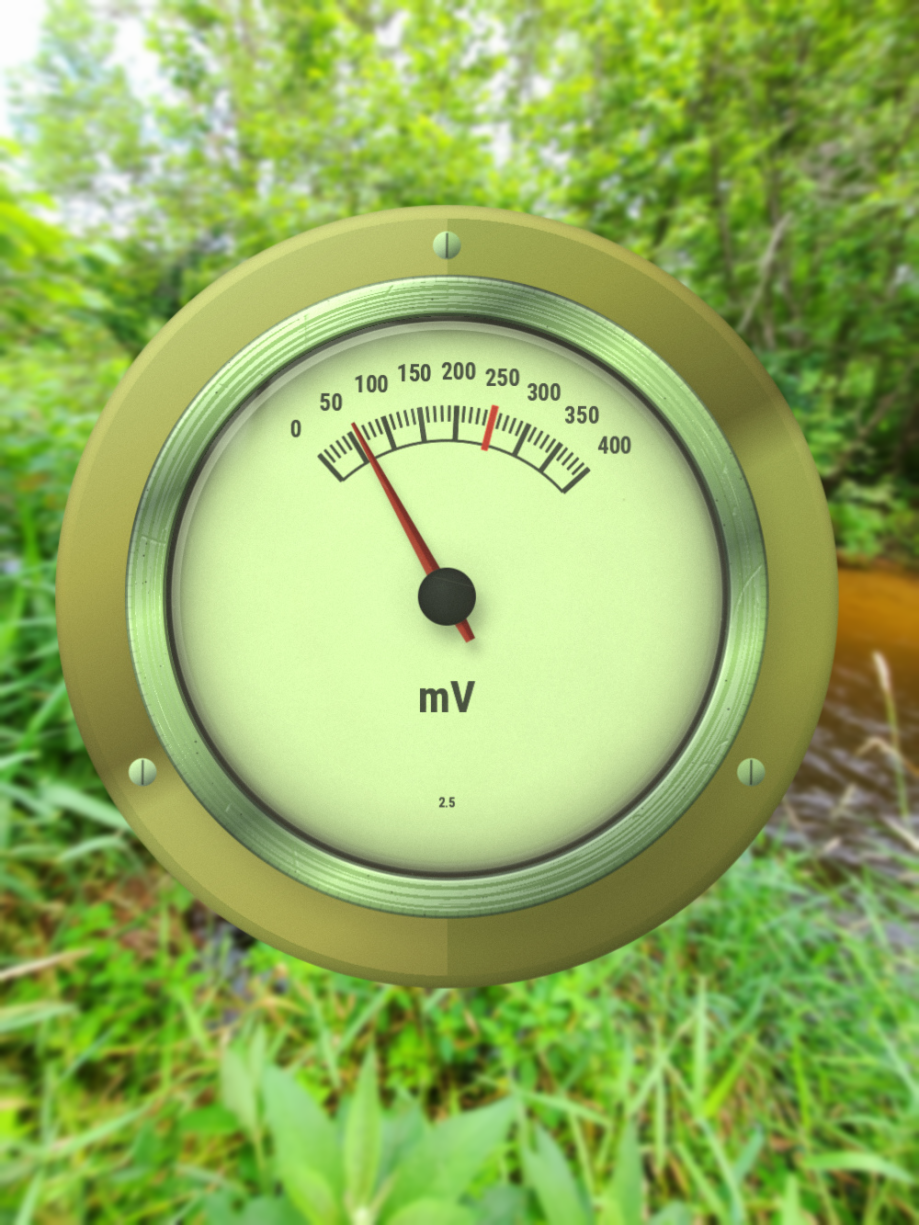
value=60 unit=mV
